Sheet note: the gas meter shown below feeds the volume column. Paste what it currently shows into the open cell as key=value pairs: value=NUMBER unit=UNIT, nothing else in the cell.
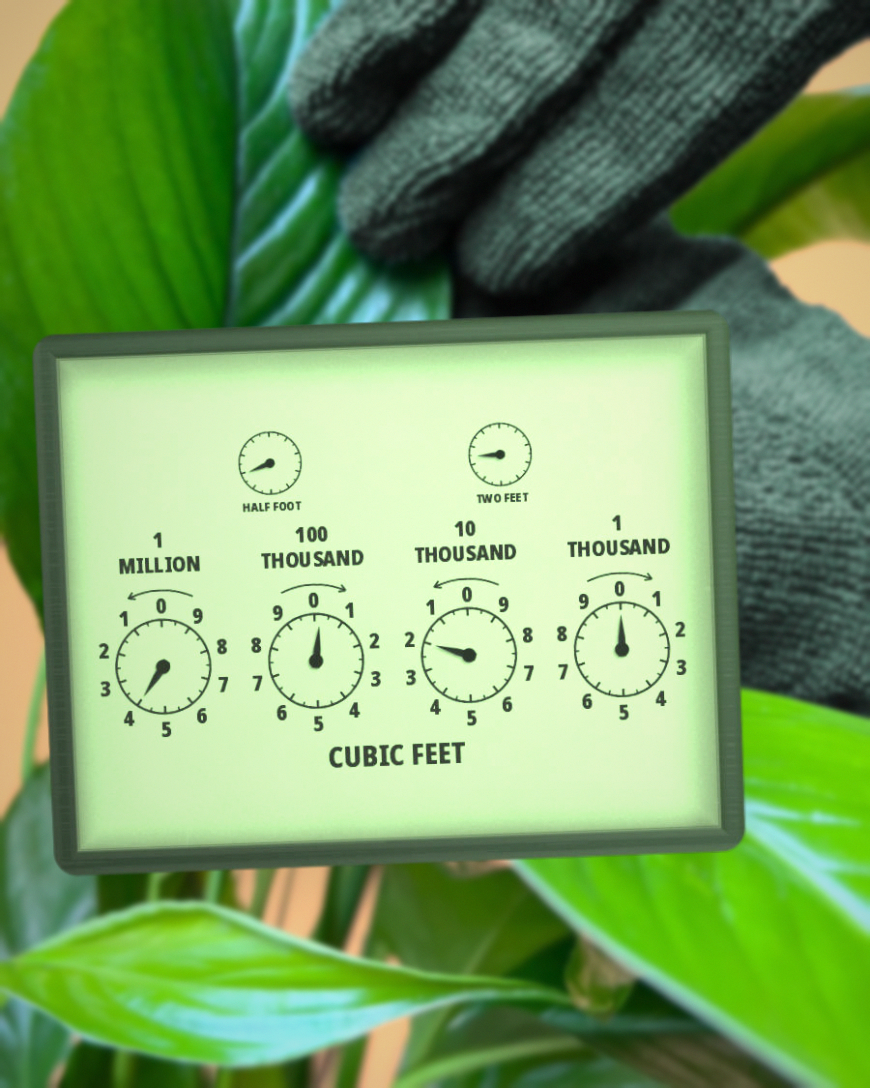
value=402000 unit=ft³
